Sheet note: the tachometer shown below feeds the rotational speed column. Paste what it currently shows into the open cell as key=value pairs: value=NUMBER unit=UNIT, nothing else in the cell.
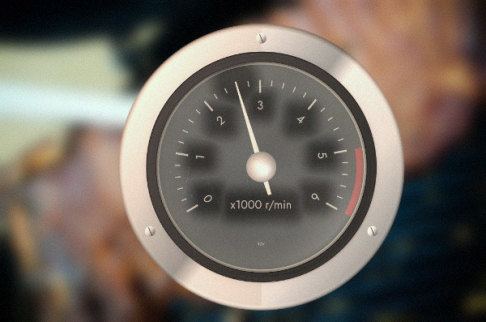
value=2600 unit=rpm
